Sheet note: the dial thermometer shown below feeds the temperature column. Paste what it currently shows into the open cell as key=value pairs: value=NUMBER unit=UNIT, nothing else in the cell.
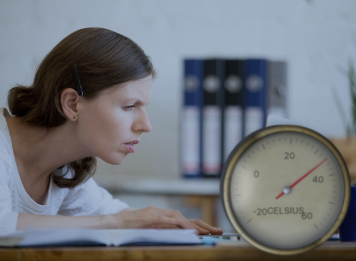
value=34 unit=°C
